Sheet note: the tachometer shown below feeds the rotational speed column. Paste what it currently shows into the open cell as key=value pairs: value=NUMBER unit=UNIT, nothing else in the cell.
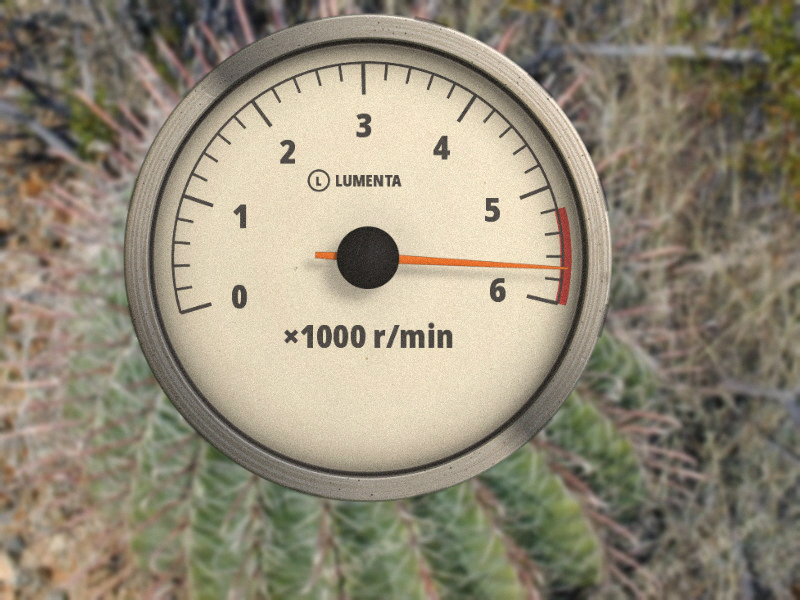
value=5700 unit=rpm
